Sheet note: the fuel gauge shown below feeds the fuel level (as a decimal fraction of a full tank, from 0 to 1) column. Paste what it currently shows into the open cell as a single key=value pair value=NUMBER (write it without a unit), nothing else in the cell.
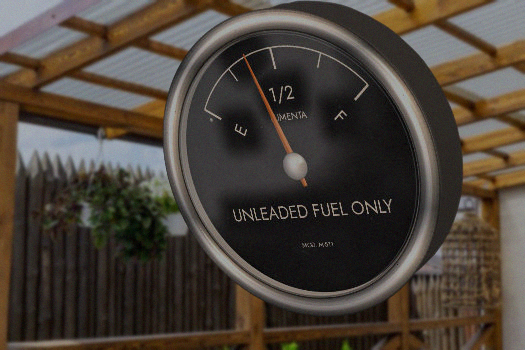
value=0.375
